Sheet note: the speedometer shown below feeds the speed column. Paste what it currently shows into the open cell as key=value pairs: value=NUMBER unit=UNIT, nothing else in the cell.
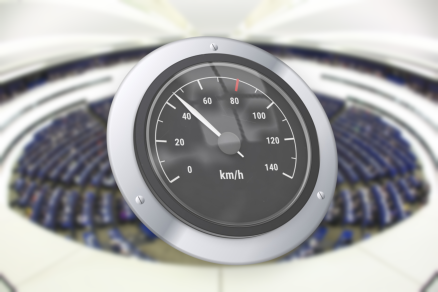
value=45 unit=km/h
